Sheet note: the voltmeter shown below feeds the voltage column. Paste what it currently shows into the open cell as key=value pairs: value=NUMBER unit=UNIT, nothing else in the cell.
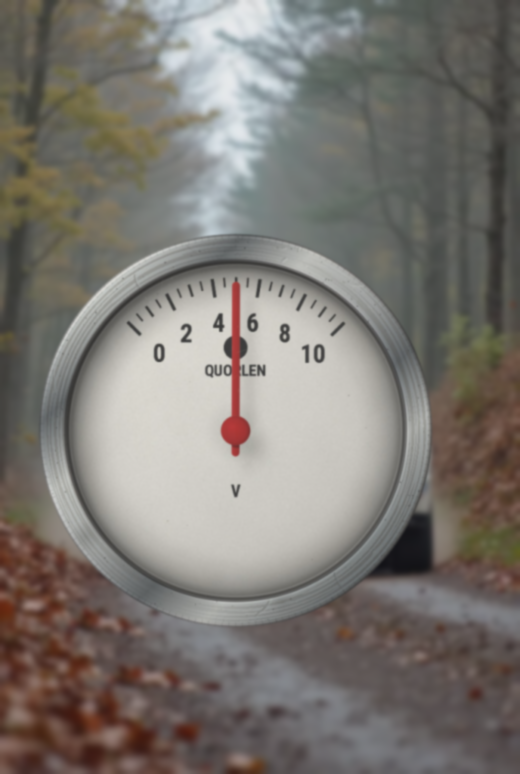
value=5 unit=V
